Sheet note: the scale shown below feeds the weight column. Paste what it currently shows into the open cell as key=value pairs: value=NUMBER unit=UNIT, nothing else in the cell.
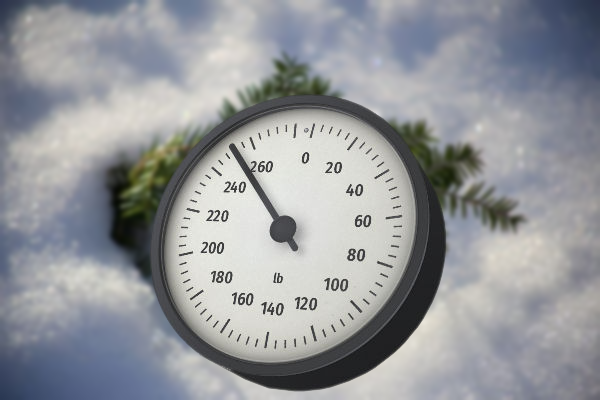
value=252 unit=lb
